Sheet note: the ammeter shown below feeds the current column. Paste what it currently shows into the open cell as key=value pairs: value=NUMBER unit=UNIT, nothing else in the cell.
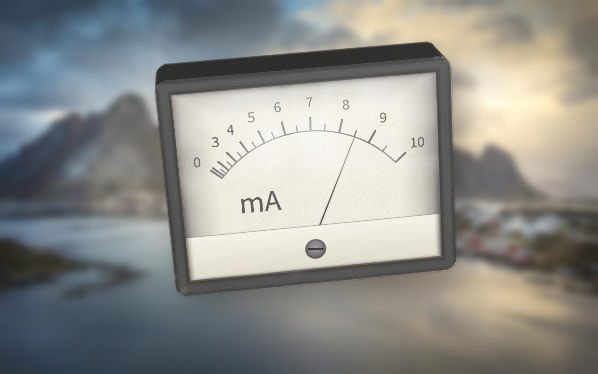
value=8.5 unit=mA
